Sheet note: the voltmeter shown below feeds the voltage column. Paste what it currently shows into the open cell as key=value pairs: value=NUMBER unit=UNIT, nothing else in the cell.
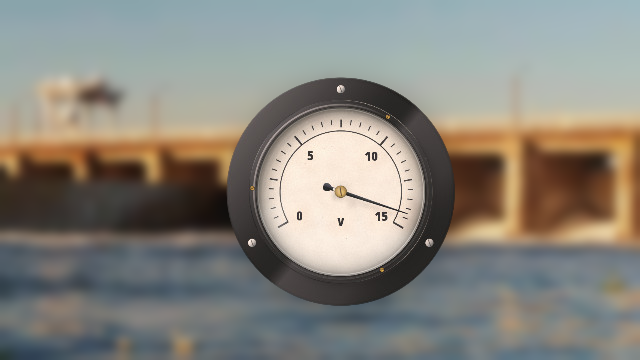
value=14.25 unit=V
